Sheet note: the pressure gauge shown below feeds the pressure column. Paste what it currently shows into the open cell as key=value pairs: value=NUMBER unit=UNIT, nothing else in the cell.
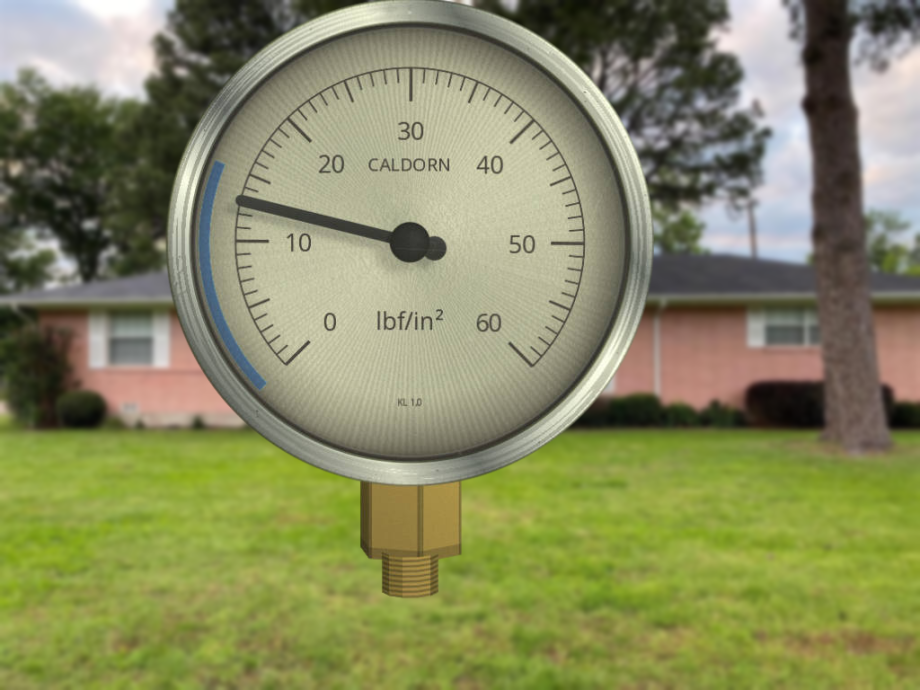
value=13 unit=psi
